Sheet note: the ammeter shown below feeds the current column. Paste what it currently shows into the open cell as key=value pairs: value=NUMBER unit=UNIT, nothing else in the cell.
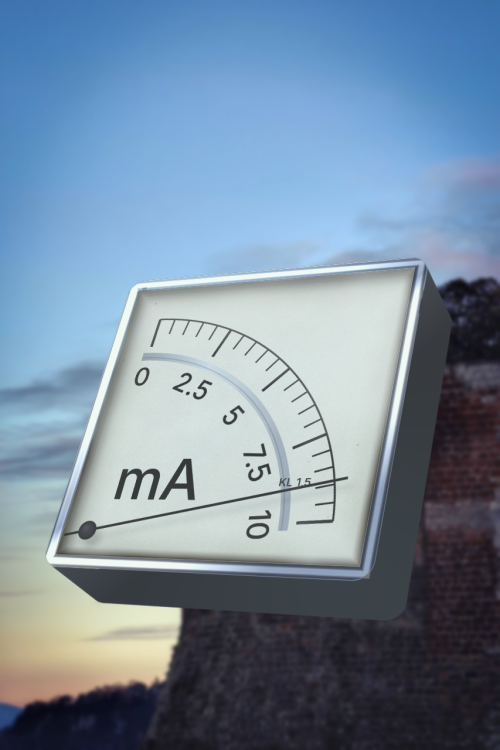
value=9 unit=mA
